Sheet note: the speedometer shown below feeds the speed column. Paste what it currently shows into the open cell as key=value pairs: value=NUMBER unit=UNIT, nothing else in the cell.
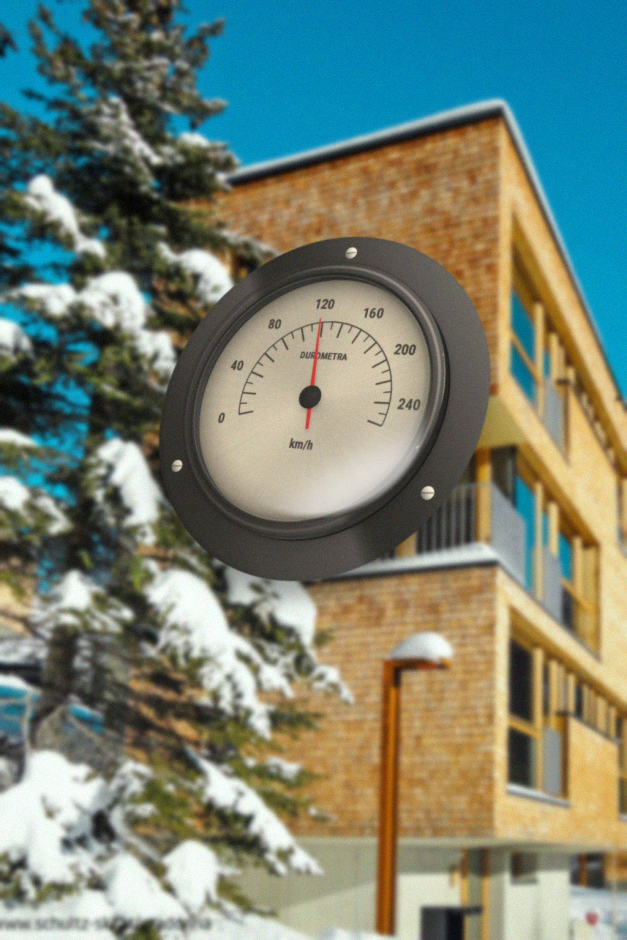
value=120 unit=km/h
